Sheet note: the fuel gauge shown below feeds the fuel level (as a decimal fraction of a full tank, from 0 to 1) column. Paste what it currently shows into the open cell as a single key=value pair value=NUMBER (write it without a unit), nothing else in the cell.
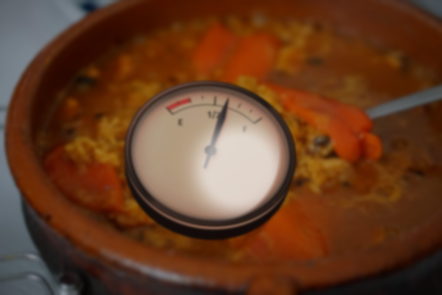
value=0.625
